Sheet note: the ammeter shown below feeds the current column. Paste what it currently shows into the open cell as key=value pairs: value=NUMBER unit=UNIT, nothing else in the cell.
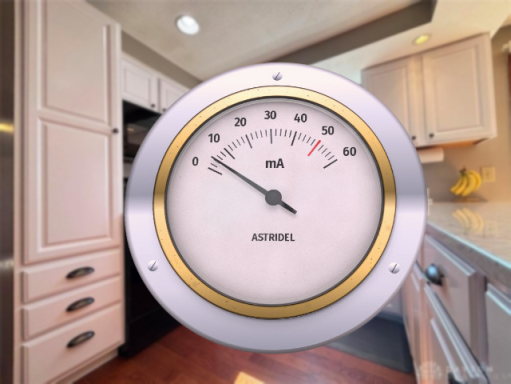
value=4 unit=mA
